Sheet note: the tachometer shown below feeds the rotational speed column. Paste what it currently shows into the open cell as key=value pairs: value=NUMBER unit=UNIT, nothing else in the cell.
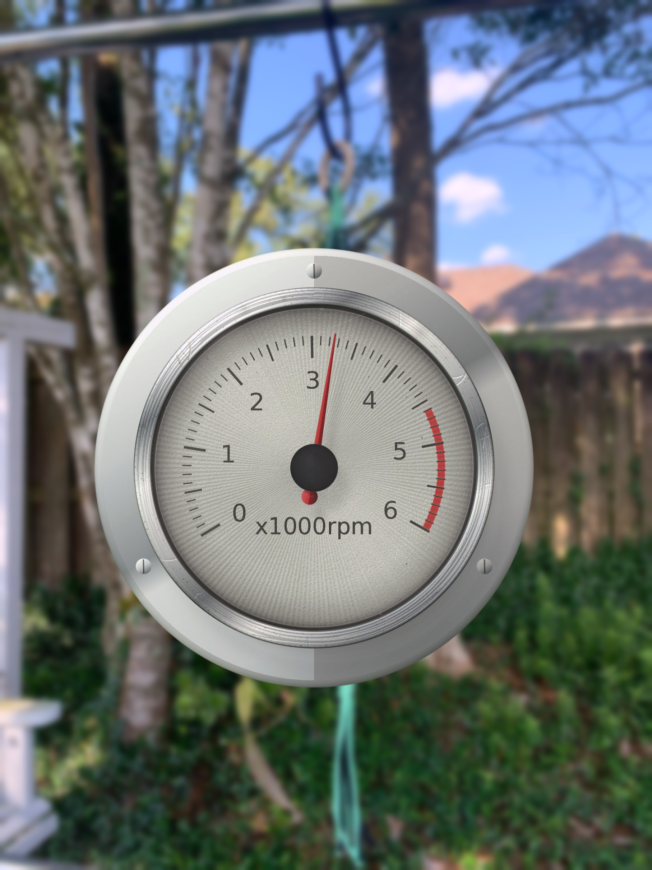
value=3250 unit=rpm
